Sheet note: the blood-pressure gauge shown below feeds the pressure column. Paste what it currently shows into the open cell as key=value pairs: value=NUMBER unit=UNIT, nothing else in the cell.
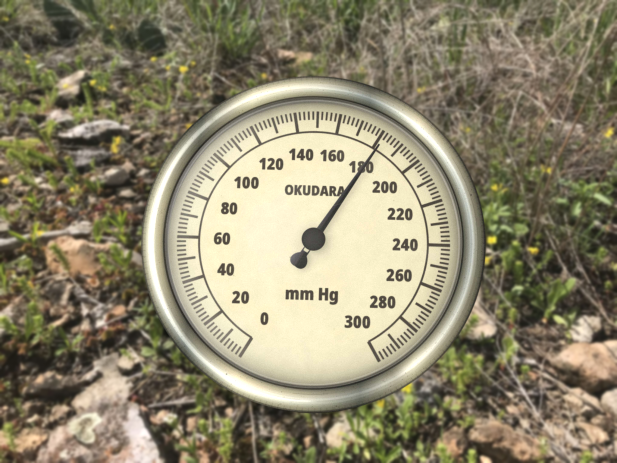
value=182 unit=mmHg
